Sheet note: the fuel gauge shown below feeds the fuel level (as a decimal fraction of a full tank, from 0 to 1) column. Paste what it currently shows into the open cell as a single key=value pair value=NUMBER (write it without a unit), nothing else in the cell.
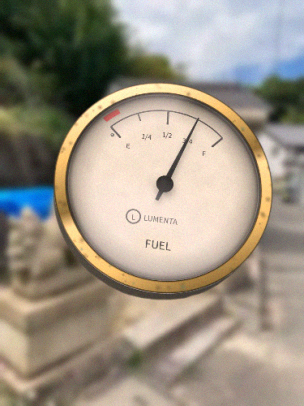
value=0.75
